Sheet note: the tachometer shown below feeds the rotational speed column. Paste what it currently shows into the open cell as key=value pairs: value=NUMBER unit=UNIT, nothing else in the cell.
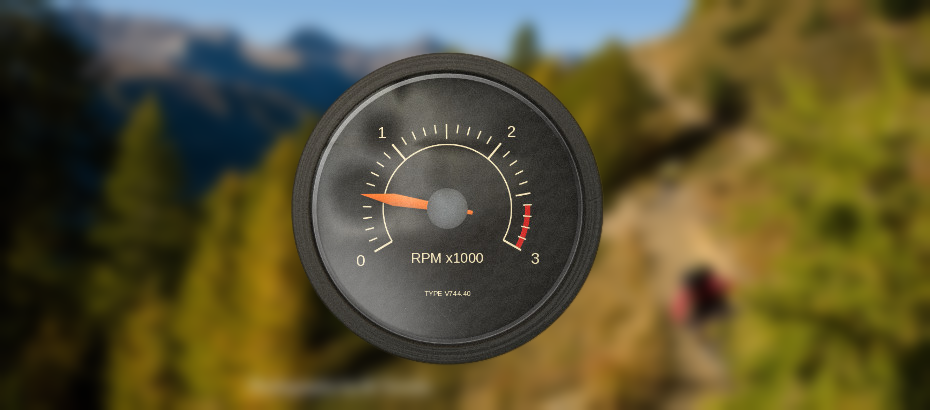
value=500 unit=rpm
